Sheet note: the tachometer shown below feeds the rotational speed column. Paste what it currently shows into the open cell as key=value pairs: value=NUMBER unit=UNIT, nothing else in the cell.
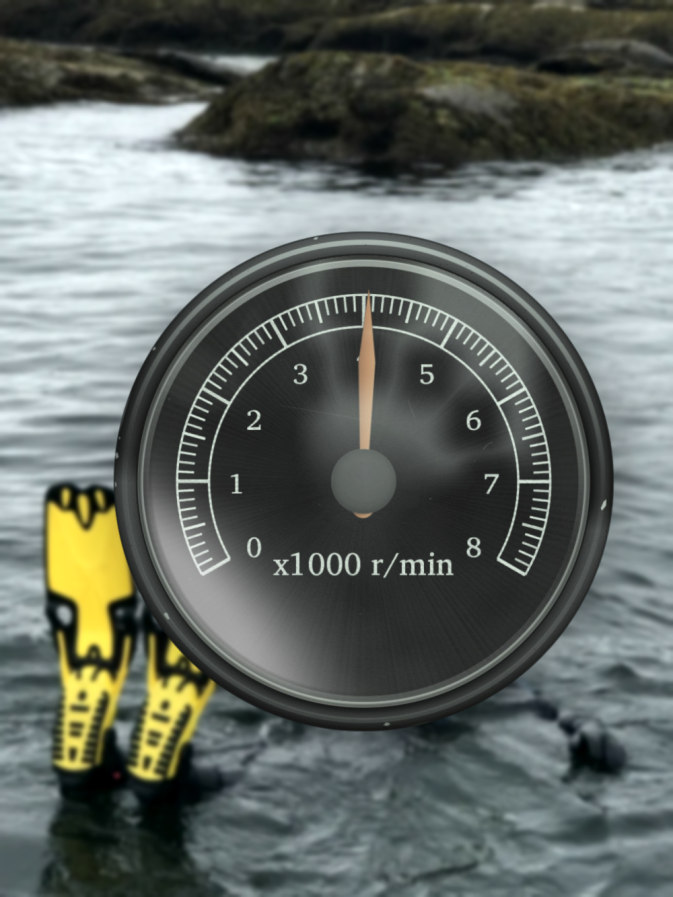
value=4050 unit=rpm
